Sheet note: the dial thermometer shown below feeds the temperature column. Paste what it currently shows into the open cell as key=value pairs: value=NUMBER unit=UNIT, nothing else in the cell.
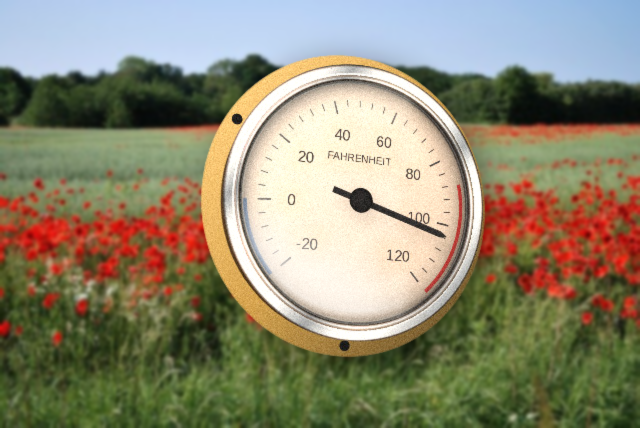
value=104 unit=°F
